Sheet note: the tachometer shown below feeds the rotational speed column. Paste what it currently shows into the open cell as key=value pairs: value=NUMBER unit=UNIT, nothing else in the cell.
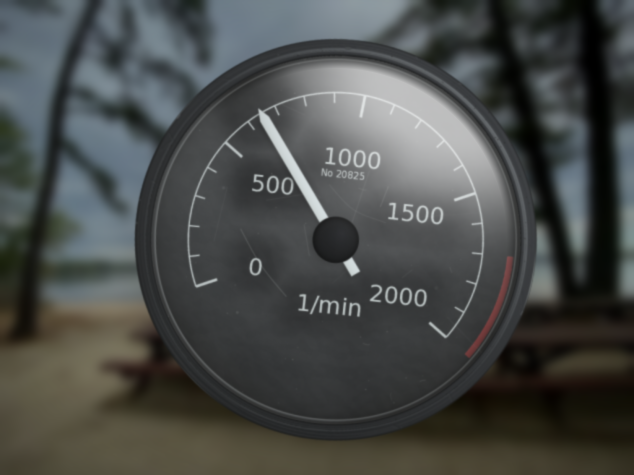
value=650 unit=rpm
